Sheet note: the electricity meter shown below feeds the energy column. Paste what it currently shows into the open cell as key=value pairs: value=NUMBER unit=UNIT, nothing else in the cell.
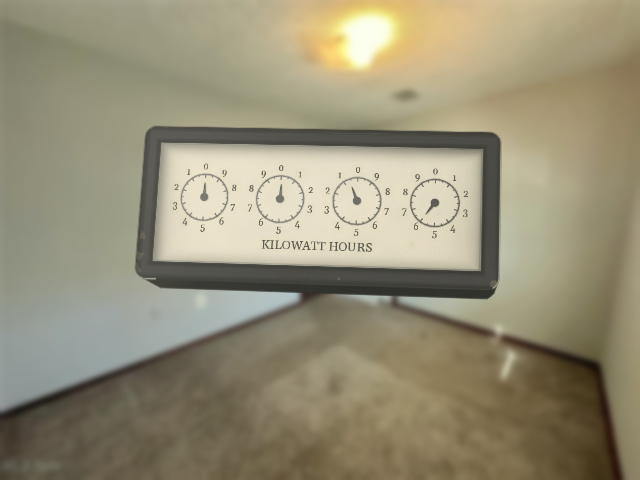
value=6 unit=kWh
